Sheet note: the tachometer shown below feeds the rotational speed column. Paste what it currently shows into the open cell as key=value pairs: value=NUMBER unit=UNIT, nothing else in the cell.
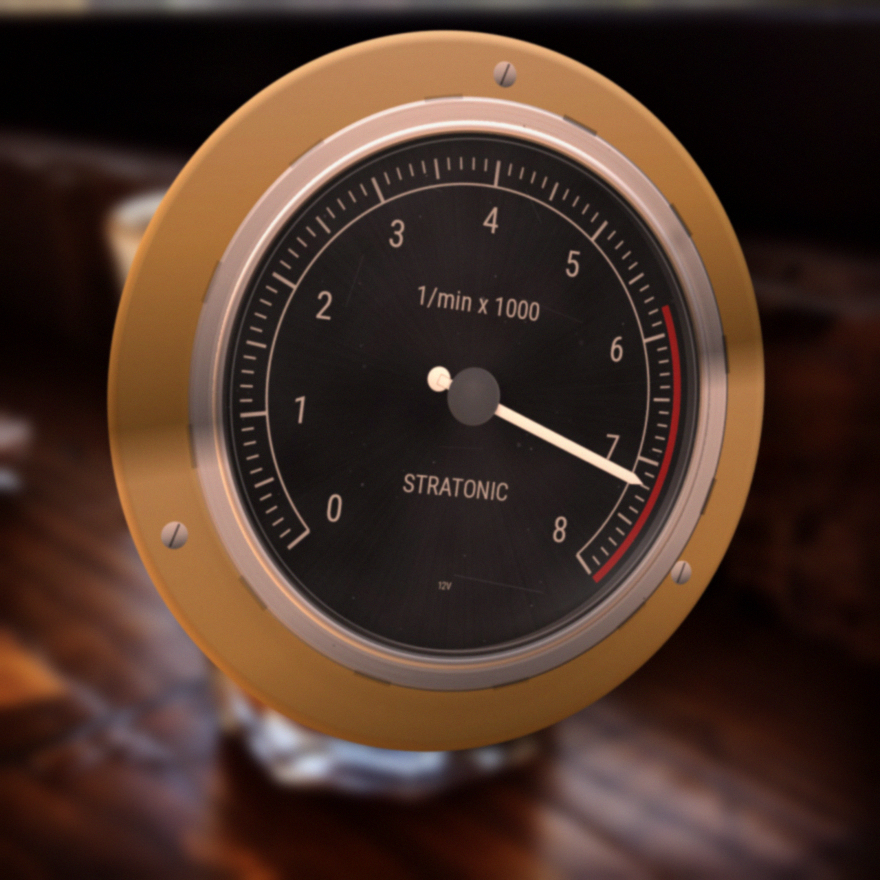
value=7200 unit=rpm
